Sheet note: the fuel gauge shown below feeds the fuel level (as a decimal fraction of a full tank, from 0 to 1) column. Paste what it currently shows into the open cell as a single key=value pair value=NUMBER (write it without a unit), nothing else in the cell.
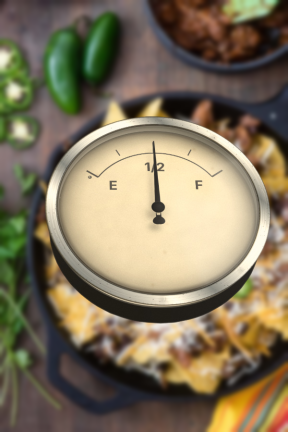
value=0.5
